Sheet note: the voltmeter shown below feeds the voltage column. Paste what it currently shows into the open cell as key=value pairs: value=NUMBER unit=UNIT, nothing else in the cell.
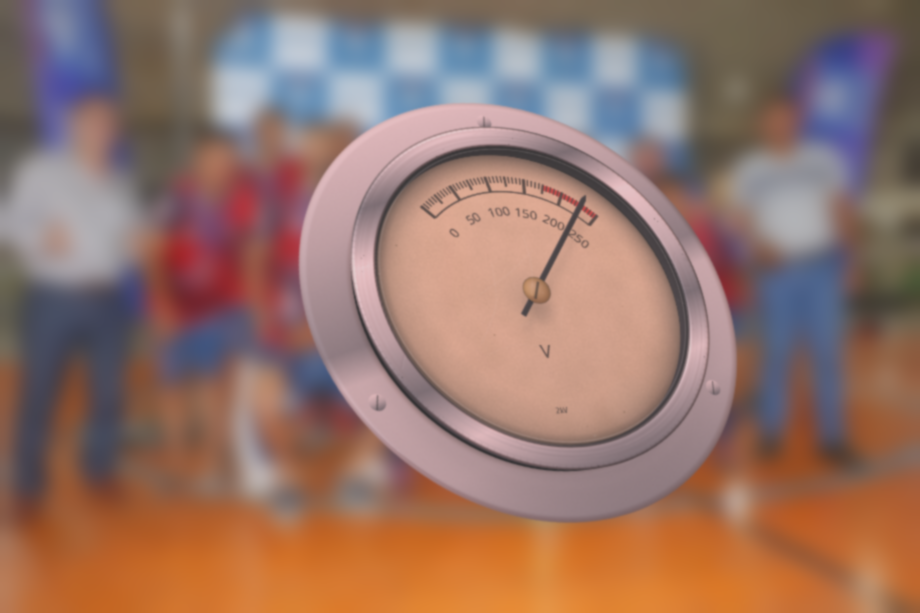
value=225 unit=V
